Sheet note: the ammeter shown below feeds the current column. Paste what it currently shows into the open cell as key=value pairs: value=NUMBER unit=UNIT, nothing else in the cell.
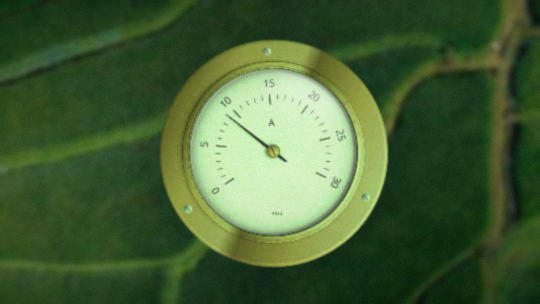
value=9 unit=A
